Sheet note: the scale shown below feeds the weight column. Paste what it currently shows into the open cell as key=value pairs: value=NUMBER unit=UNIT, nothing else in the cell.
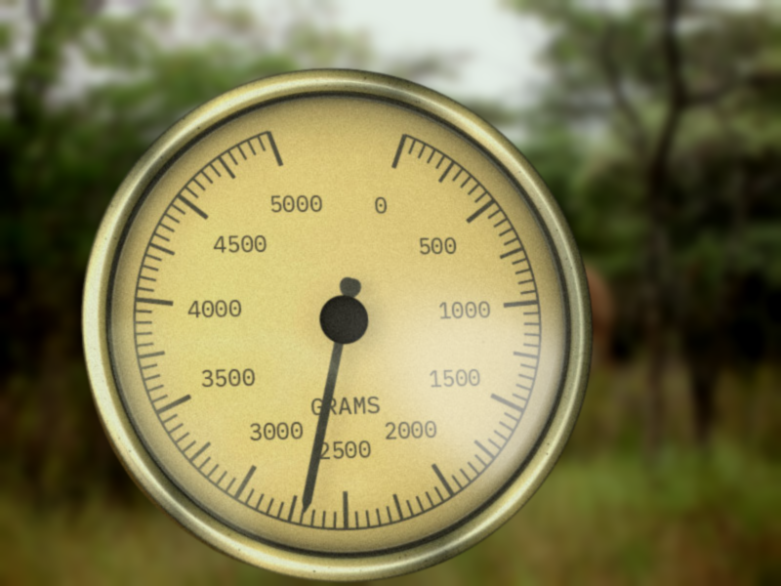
value=2700 unit=g
